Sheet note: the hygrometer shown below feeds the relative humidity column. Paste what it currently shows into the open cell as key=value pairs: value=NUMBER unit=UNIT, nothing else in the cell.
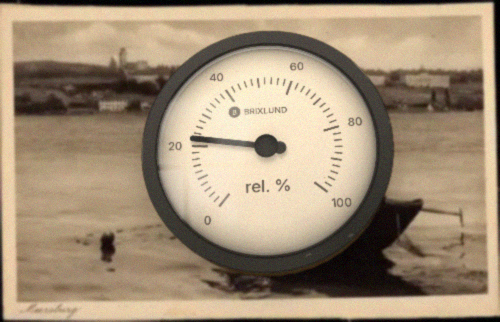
value=22 unit=%
